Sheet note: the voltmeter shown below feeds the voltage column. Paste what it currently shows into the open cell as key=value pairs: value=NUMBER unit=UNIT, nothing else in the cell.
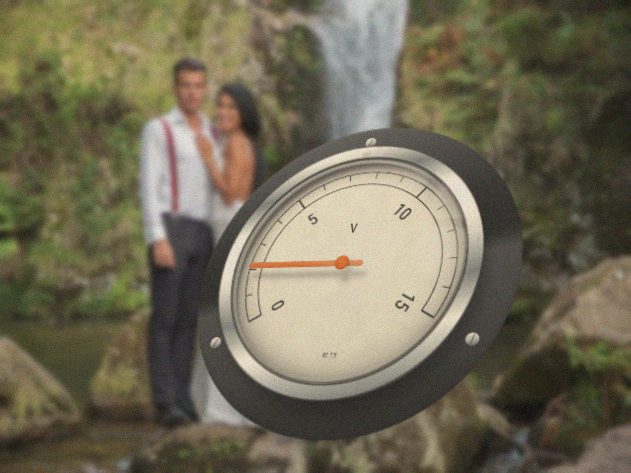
value=2 unit=V
